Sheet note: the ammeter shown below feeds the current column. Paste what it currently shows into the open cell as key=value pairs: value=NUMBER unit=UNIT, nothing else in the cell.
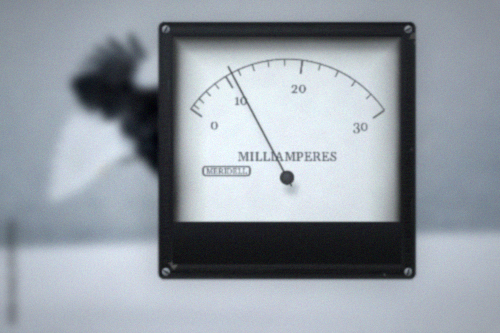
value=11 unit=mA
